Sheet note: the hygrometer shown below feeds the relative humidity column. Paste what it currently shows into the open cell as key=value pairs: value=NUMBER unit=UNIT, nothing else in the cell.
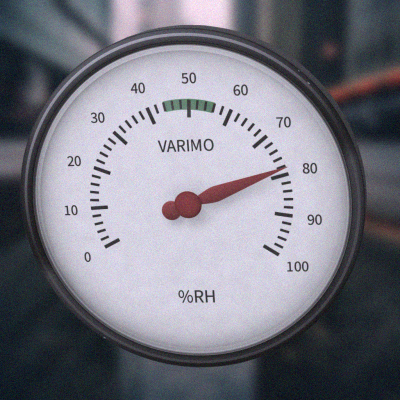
value=78 unit=%
